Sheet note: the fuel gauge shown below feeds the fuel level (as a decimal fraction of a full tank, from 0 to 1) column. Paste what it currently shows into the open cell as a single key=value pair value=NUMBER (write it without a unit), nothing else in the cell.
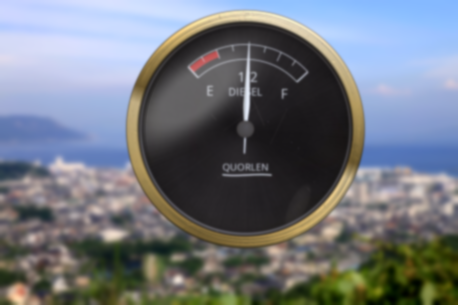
value=0.5
